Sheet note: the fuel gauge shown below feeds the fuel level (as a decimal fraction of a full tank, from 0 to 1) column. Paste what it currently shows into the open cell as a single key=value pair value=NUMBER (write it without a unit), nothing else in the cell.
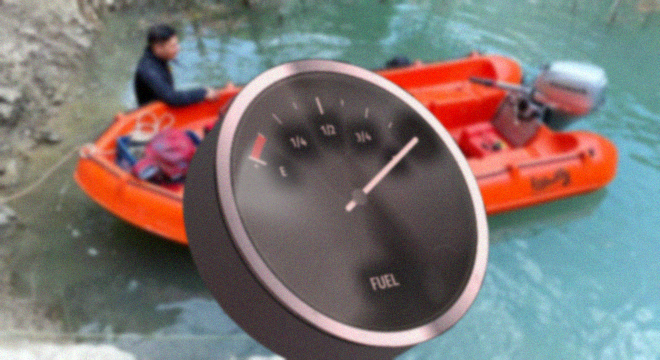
value=1
